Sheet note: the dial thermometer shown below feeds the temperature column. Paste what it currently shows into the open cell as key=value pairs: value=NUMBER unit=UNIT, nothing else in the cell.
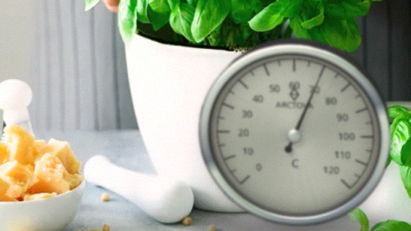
value=70 unit=°C
